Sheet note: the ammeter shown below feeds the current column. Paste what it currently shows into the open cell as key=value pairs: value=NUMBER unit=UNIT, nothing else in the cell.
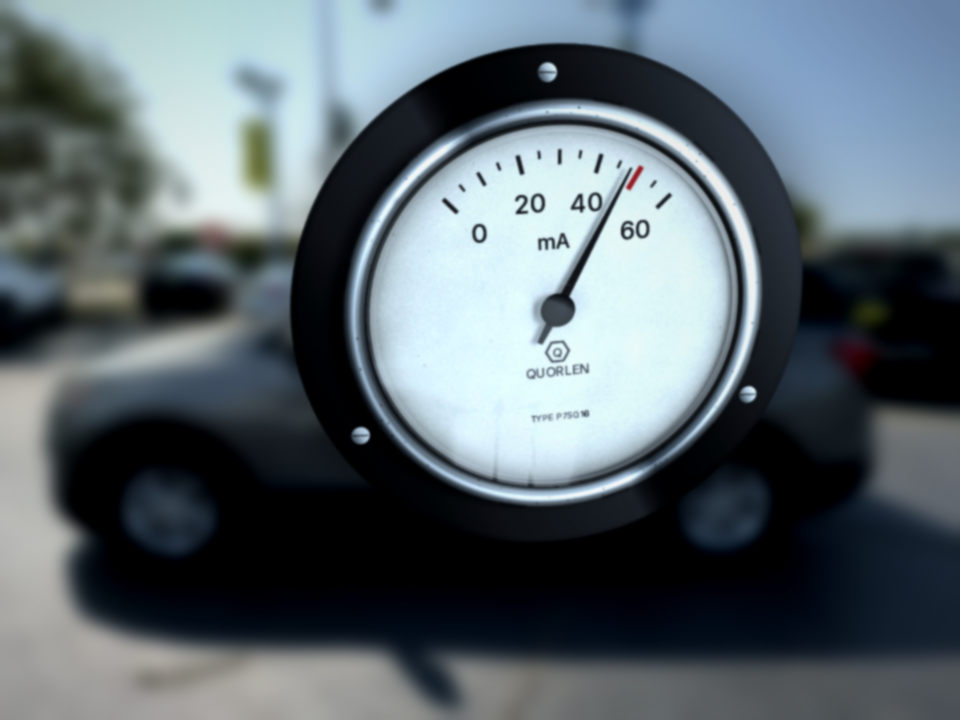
value=47.5 unit=mA
